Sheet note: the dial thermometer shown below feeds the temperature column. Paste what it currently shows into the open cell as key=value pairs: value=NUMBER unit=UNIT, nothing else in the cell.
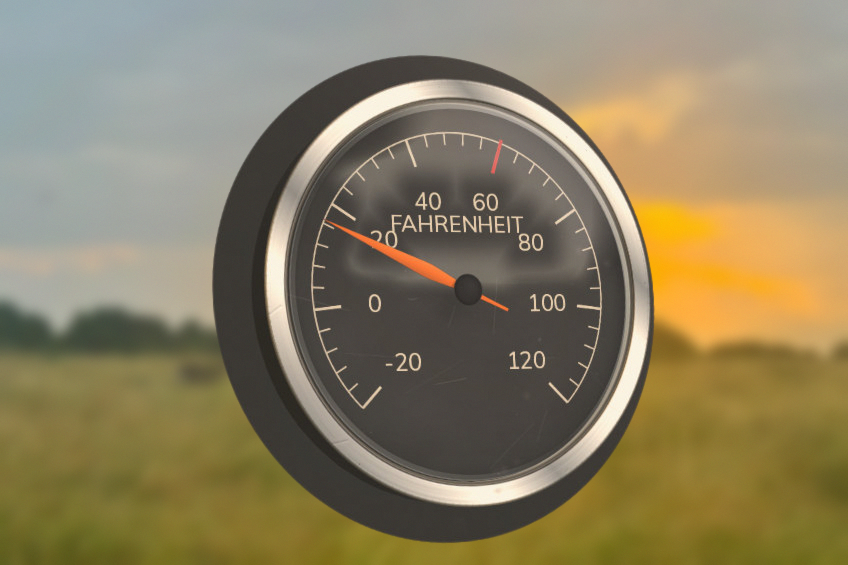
value=16 unit=°F
